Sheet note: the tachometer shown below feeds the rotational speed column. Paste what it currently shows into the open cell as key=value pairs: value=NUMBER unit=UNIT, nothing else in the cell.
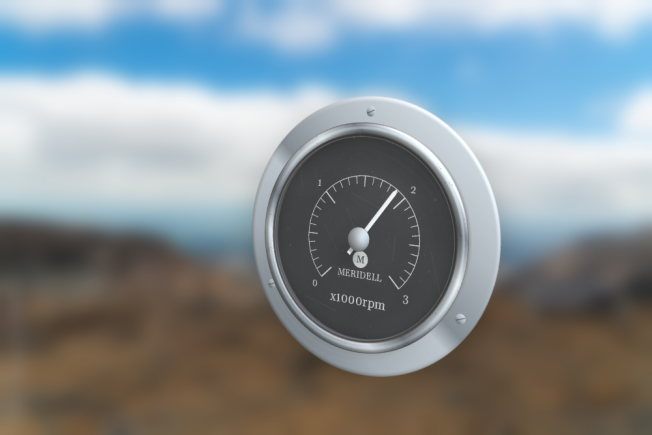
value=1900 unit=rpm
